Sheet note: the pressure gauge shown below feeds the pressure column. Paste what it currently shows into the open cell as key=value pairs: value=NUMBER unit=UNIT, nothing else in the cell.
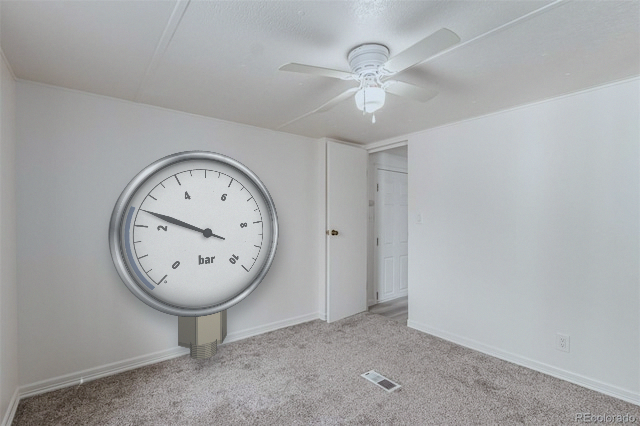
value=2.5 unit=bar
